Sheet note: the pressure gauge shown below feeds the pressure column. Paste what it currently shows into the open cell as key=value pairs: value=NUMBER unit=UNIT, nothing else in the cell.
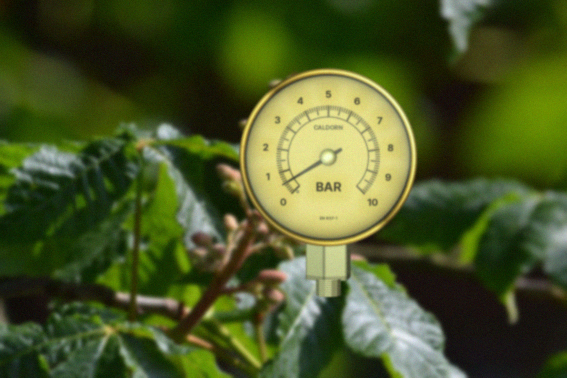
value=0.5 unit=bar
